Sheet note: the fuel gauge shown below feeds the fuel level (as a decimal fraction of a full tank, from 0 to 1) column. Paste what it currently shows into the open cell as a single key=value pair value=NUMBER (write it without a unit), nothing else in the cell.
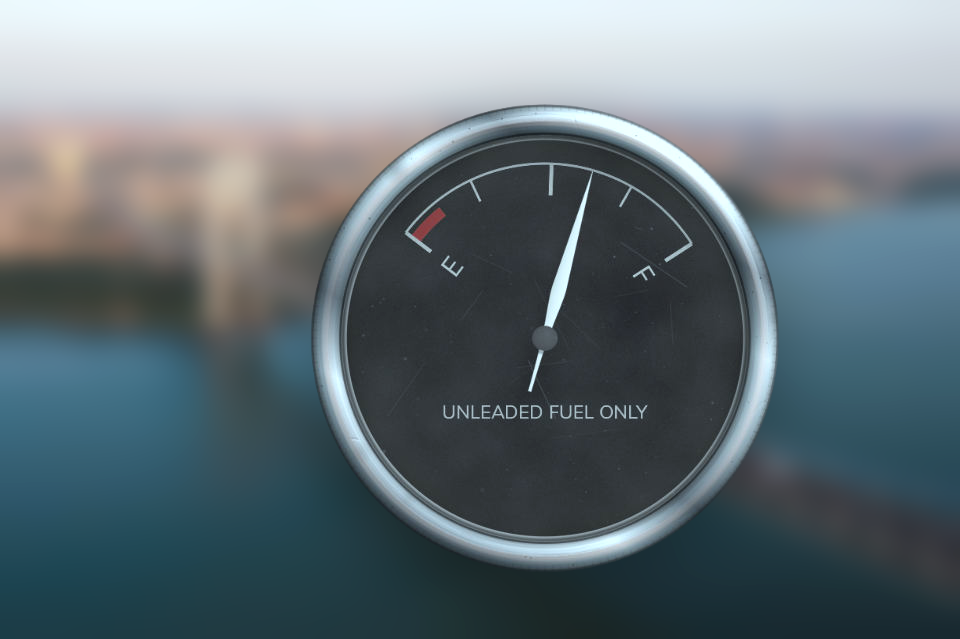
value=0.625
